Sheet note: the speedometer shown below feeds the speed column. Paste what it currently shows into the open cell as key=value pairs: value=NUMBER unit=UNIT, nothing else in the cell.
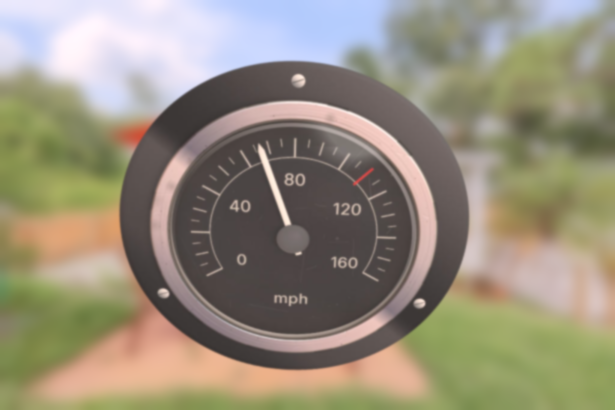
value=67.5 unit=mph
